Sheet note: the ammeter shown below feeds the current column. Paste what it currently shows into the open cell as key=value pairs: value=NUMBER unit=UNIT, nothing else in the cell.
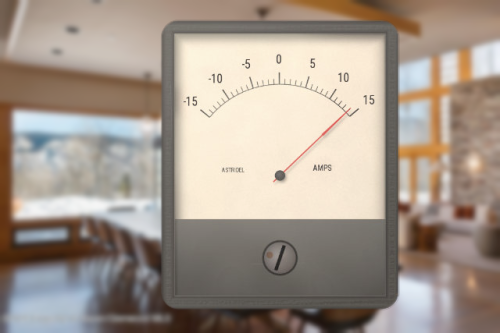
value=14 unit=A
